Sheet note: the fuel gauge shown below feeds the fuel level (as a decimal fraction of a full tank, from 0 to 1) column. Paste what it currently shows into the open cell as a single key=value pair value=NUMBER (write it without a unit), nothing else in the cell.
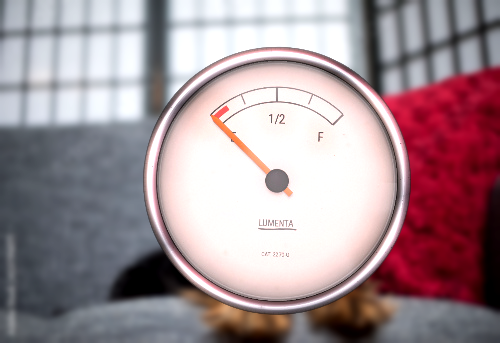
value=0
